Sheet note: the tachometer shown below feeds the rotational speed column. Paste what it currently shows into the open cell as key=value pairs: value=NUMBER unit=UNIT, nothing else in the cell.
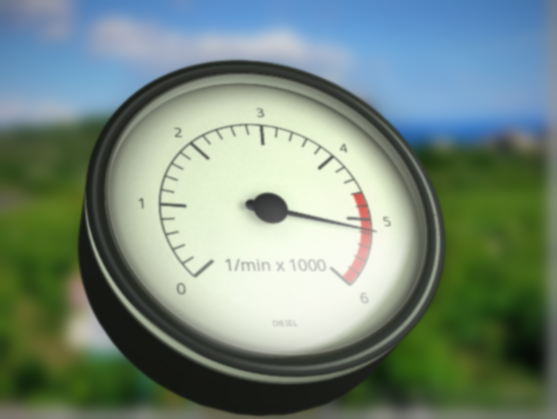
value=5200 unit=rpm
